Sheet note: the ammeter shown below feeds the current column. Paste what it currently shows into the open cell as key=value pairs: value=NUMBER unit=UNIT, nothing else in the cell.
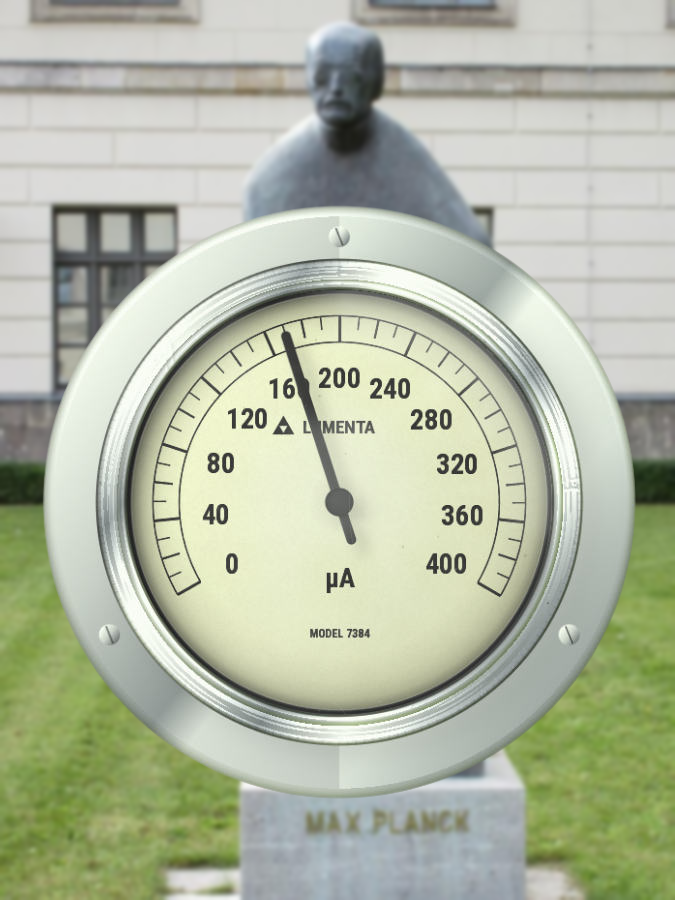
value=170 unit=µA
